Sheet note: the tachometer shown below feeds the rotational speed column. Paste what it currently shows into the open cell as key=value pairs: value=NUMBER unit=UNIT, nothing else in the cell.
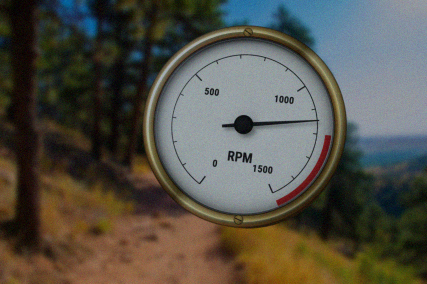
value=1150 unit=rpm
